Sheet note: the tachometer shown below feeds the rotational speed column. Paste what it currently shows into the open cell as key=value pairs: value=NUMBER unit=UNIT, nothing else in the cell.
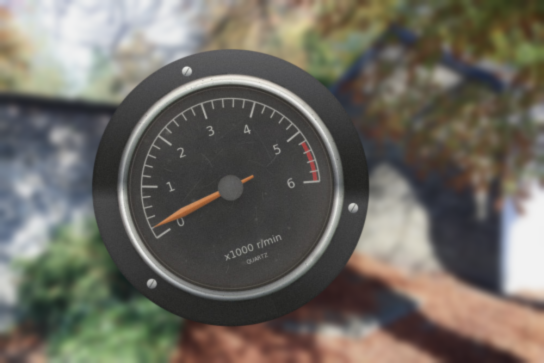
value=200 unit=rpm
